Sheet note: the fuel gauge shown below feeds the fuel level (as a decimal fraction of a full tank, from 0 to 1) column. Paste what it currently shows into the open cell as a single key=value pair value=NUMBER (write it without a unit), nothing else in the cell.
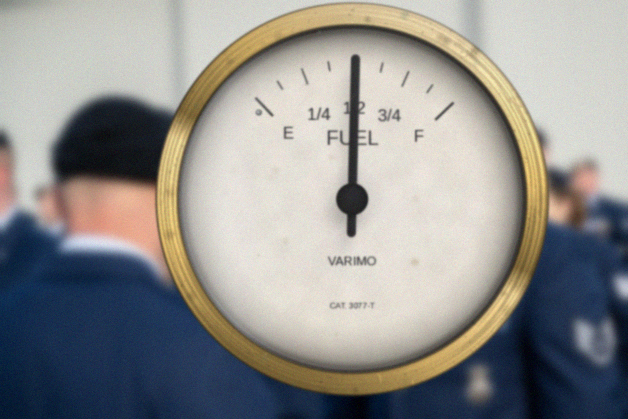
value=0.5
